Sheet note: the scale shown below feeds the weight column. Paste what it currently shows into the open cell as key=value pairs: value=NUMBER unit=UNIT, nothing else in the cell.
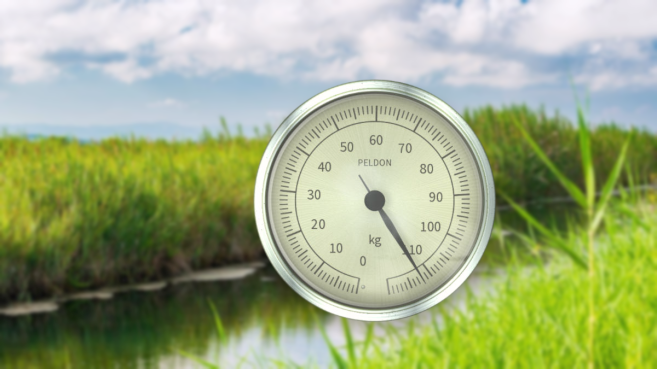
value=112 unit=kg
